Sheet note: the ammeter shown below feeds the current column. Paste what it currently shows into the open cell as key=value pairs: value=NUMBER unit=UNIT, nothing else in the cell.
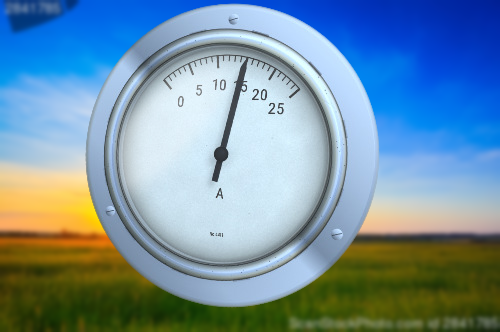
value=15 unit=A
